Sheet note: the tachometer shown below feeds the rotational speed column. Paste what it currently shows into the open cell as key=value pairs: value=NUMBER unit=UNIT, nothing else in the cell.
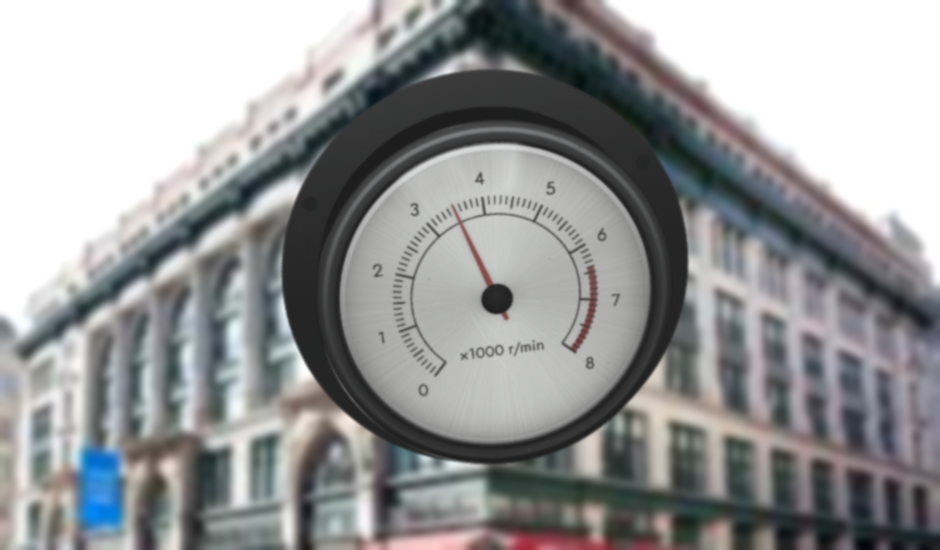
value=3500 unit=rpm
